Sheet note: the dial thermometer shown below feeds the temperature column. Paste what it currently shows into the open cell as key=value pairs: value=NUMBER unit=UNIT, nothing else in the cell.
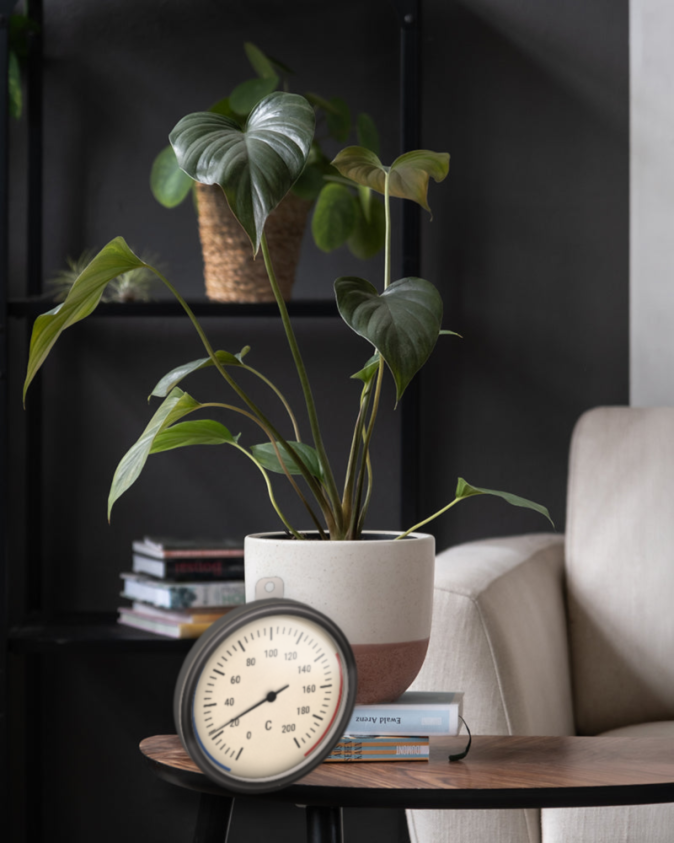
value=24 unit=°C
